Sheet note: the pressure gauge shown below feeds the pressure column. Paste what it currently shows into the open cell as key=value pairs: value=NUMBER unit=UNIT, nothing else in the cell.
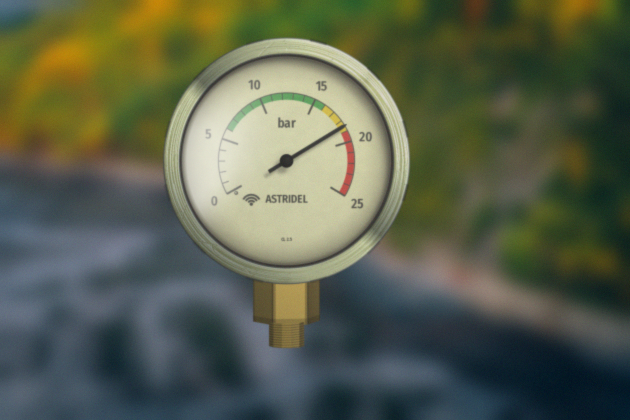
value=18.5 unit=bar
